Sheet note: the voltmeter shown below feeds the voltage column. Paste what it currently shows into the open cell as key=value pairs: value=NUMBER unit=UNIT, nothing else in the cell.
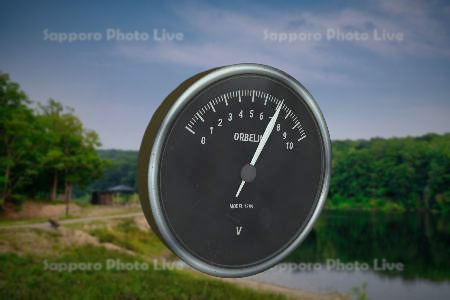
value=7 unit=V
